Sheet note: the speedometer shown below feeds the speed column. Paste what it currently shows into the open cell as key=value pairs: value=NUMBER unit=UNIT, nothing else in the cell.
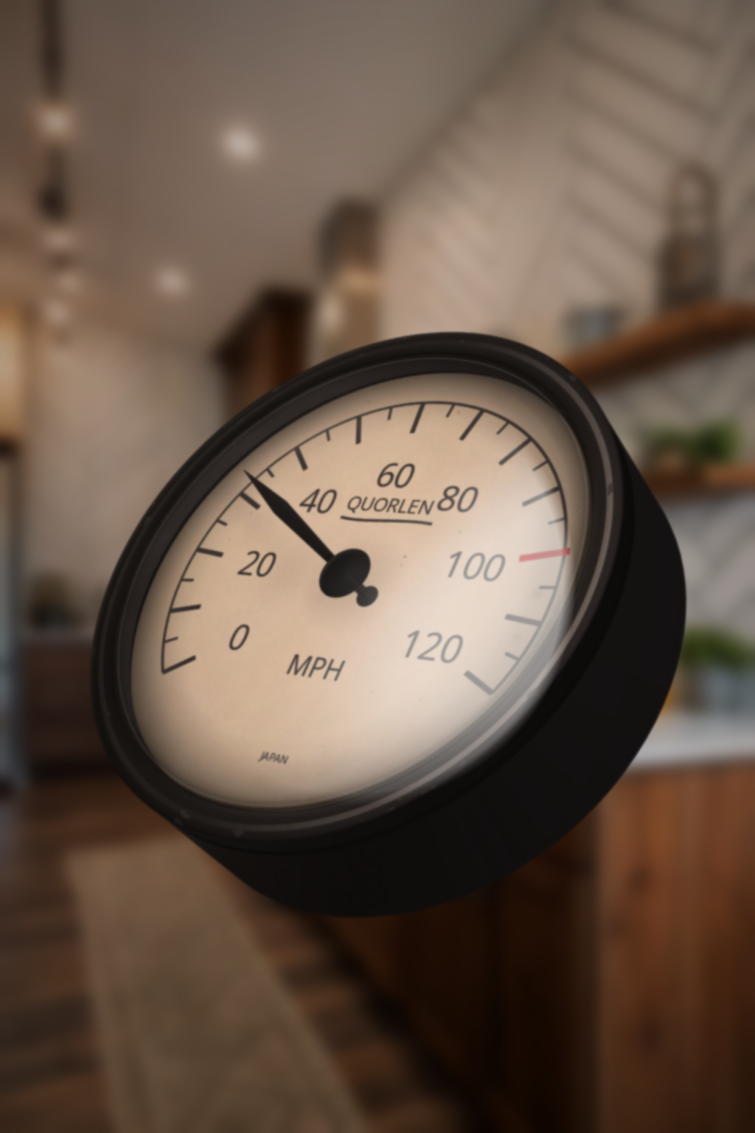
value=32.5 unit=mph
